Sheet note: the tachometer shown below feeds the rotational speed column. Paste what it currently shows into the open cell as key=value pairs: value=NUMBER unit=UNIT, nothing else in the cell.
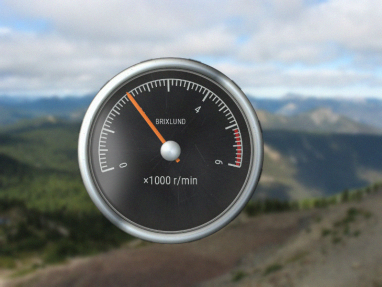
value=2000 unit=rpm
